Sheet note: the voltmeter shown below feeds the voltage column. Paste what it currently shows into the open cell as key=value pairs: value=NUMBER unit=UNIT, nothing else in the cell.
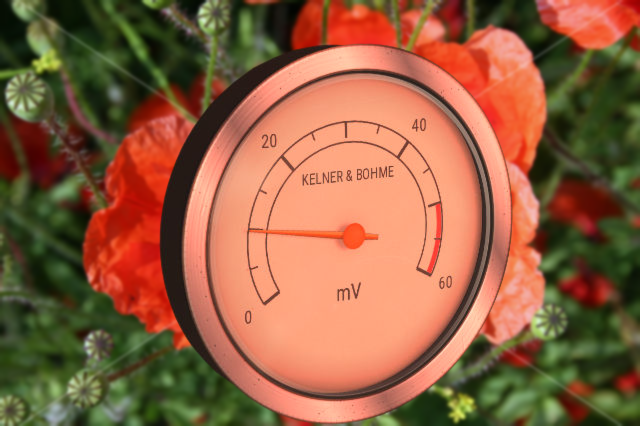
value=10 unit=mV
